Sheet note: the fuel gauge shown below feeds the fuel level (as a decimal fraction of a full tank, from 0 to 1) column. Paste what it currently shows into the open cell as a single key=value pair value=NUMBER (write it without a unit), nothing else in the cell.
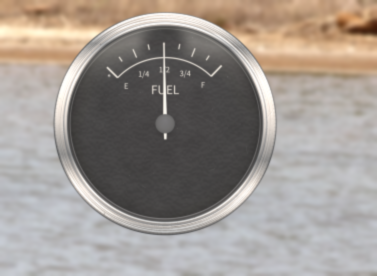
value=0.5
